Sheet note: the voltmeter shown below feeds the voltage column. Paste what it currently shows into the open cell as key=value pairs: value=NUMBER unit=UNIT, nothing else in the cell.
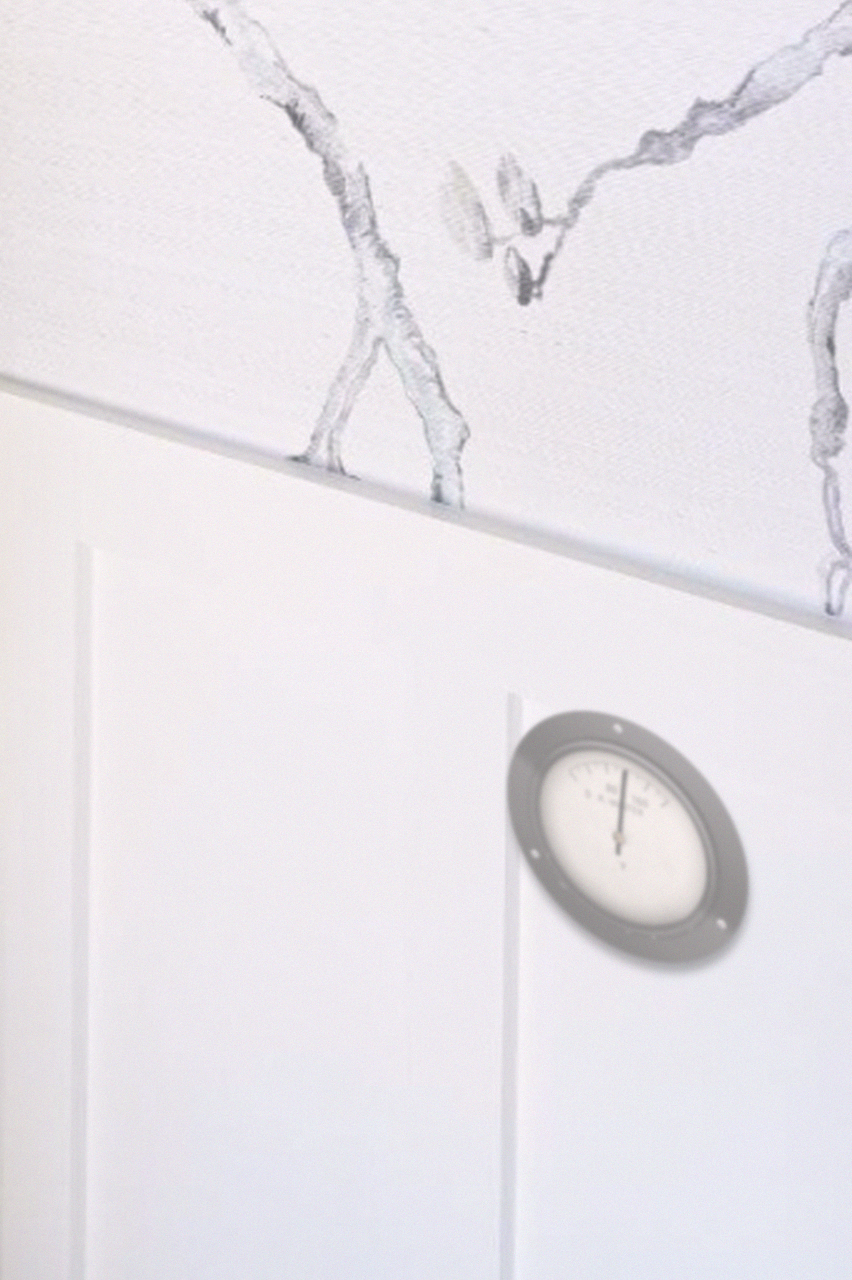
value=120 unit=V
